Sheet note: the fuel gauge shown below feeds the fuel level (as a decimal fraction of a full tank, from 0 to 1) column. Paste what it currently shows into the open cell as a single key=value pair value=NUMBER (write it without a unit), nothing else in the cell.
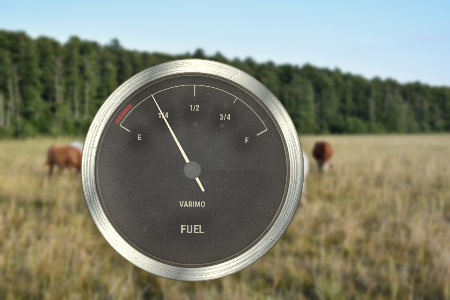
value=0.25
